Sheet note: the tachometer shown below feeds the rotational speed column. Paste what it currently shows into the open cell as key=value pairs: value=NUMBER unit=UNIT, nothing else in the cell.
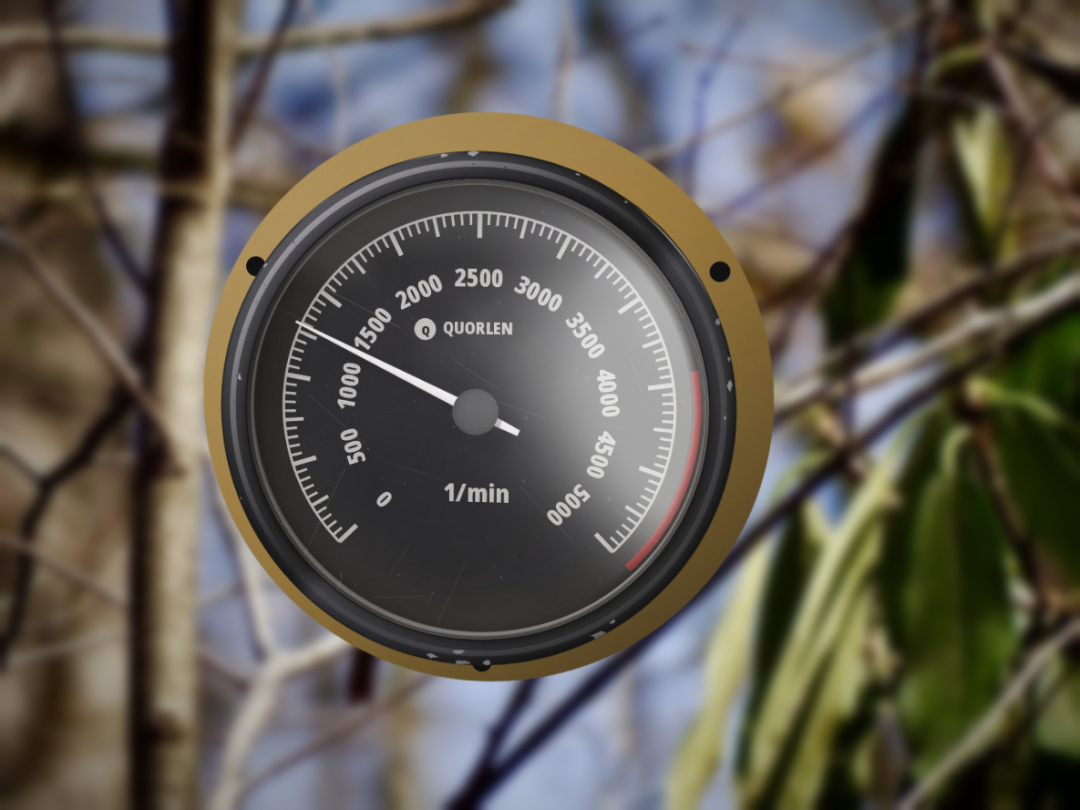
value=1300 unit=rpm
